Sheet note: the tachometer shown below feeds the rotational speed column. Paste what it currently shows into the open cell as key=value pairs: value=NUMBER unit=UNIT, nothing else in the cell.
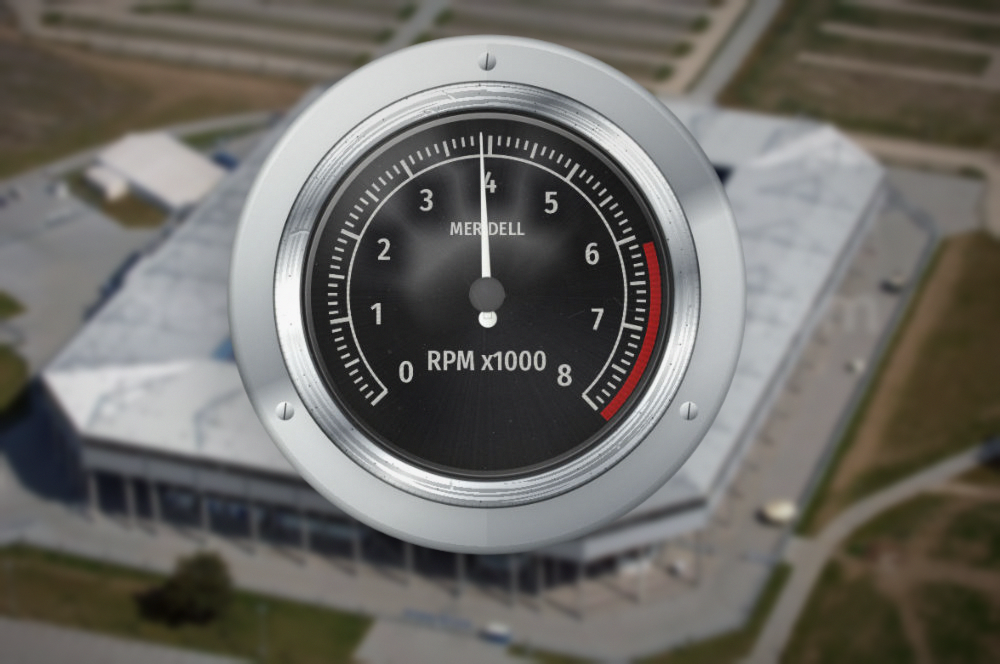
value=3900 unit=rpm
